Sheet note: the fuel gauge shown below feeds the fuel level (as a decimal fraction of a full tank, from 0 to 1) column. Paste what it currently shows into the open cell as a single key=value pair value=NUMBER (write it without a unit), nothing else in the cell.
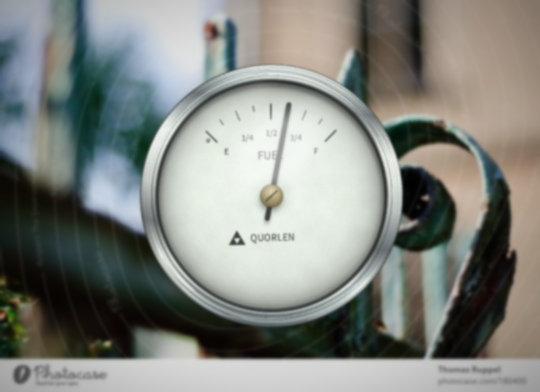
value=0.625
